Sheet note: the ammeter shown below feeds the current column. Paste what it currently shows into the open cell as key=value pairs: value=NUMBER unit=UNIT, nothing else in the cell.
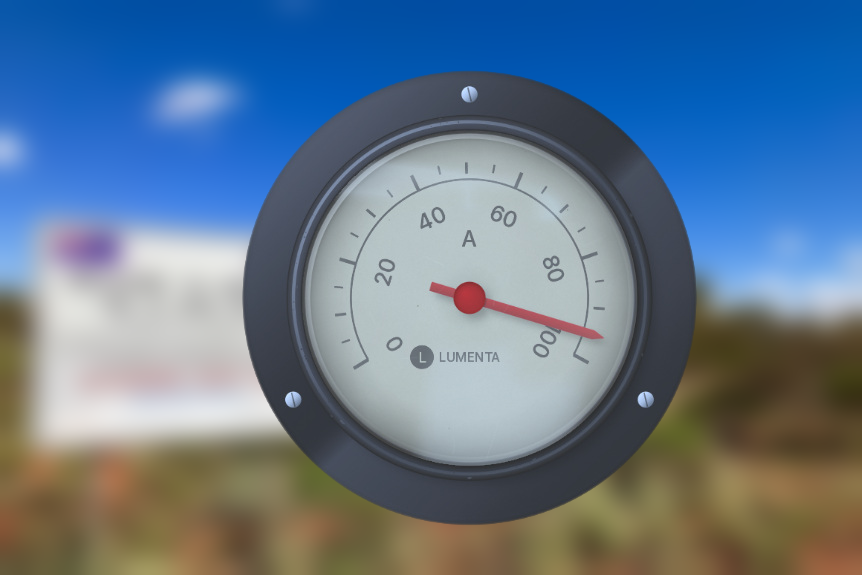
value=95 unit=A
